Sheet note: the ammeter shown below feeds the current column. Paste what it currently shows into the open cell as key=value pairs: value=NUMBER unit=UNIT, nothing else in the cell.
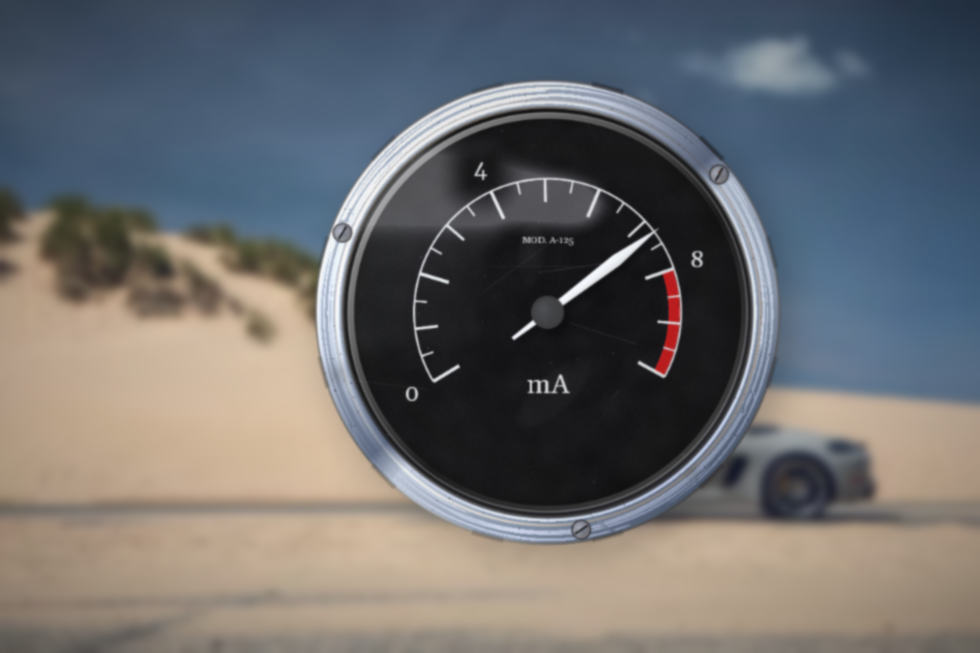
value=7.25 unit=mA
